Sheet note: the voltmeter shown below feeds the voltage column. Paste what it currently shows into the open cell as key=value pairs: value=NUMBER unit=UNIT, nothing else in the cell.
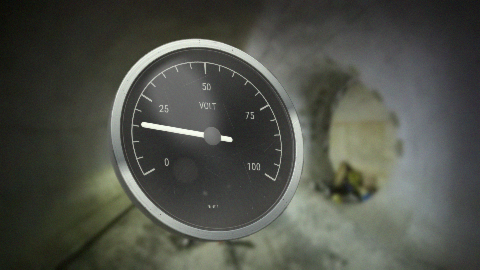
value=15 unit=V
